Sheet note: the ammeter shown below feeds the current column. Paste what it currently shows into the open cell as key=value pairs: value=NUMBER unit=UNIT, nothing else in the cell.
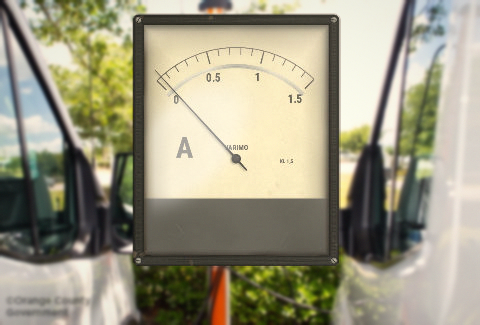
value=0.05 unit=A
